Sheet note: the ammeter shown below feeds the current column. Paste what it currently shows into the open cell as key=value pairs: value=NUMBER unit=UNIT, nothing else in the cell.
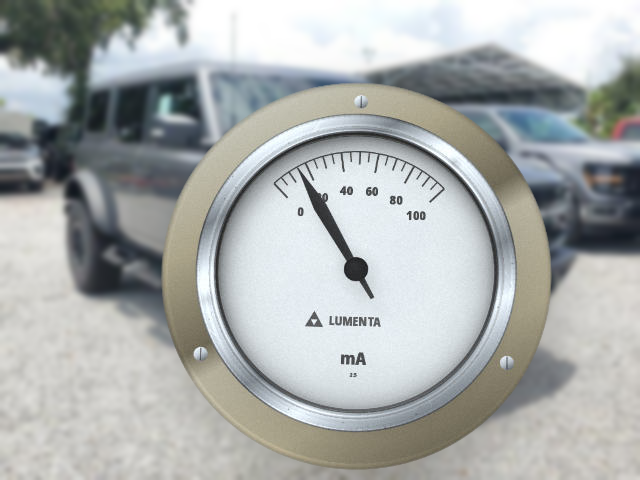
value=15 unit=mA
